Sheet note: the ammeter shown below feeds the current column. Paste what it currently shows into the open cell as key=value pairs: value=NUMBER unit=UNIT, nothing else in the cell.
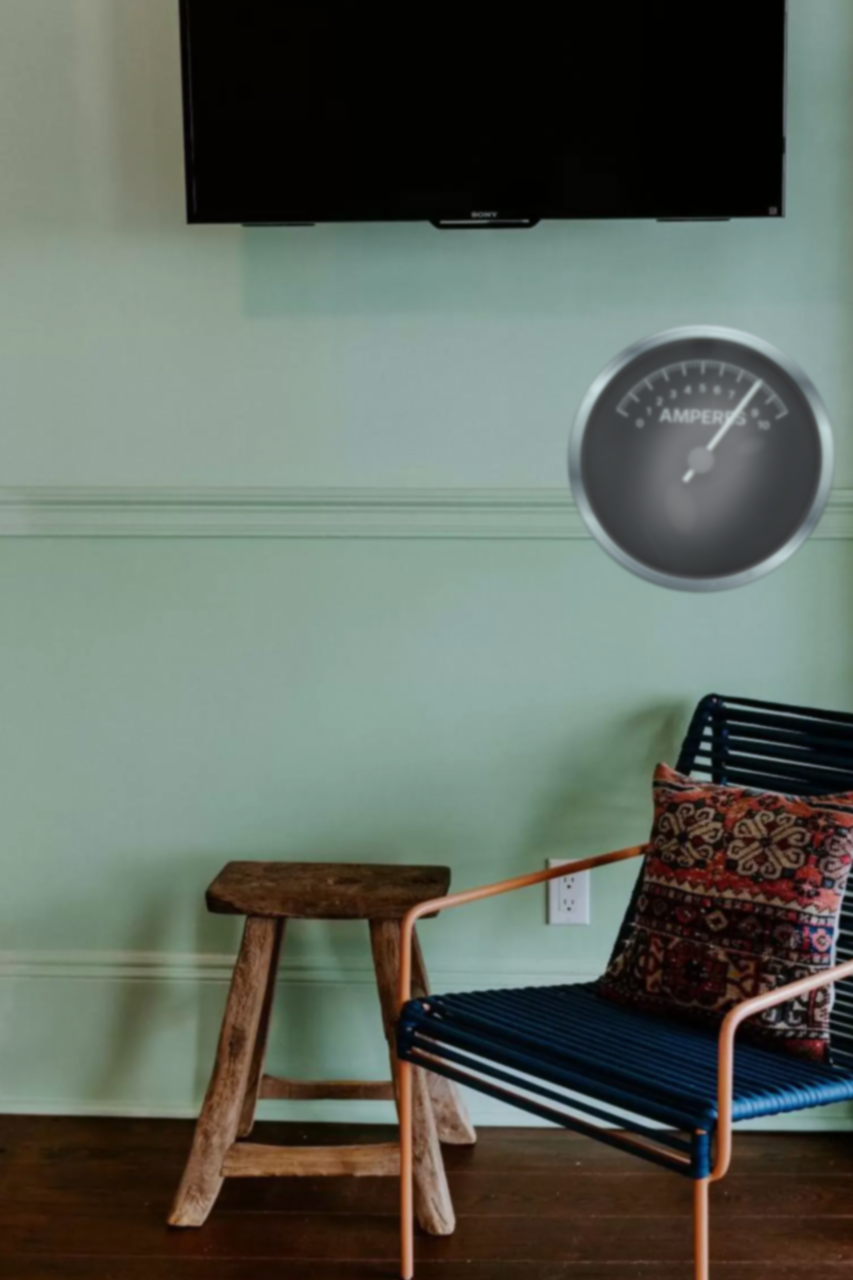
value=8 unit=A
